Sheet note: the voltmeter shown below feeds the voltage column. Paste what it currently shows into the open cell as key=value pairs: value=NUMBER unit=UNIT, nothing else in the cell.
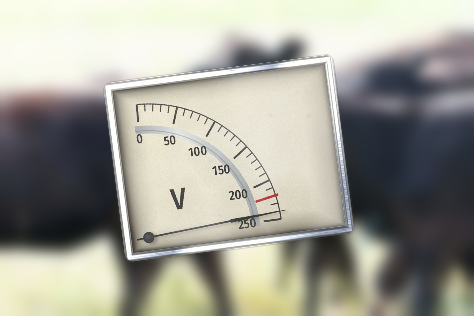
value=240 unit=V
